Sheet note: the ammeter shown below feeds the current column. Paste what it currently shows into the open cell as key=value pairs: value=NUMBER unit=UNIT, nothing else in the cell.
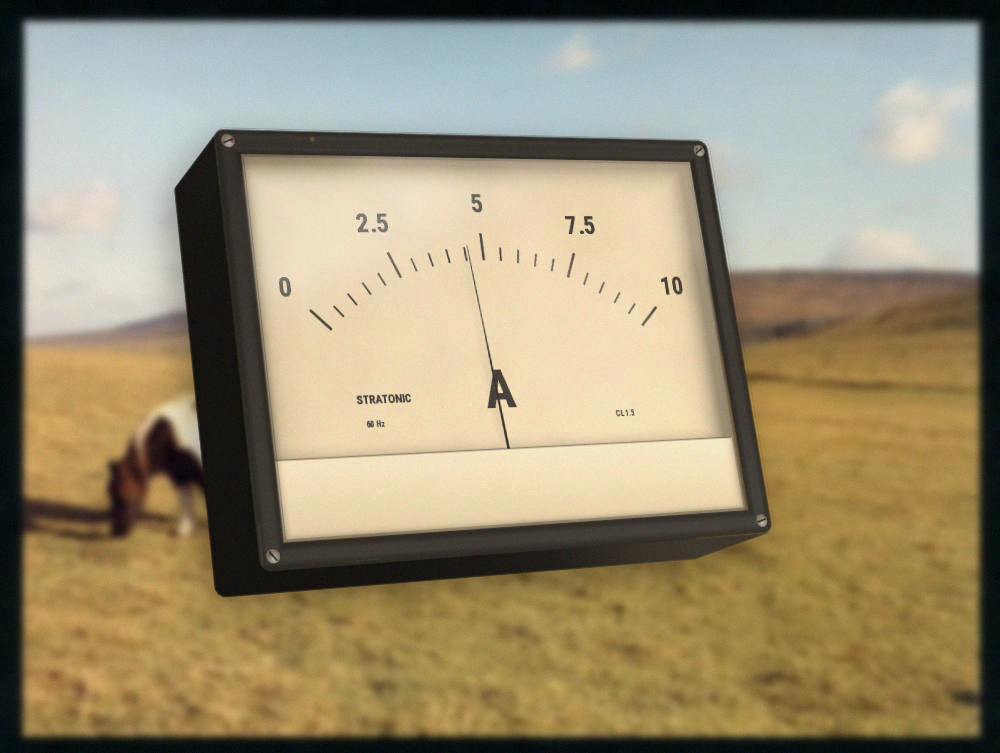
value=4.5 unit=A
